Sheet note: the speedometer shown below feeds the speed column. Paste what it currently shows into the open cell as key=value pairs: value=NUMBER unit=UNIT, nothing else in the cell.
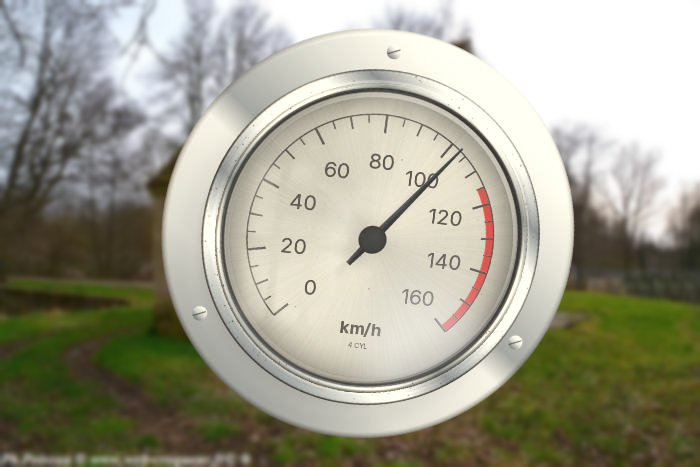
value=102.5 unit=km/h
